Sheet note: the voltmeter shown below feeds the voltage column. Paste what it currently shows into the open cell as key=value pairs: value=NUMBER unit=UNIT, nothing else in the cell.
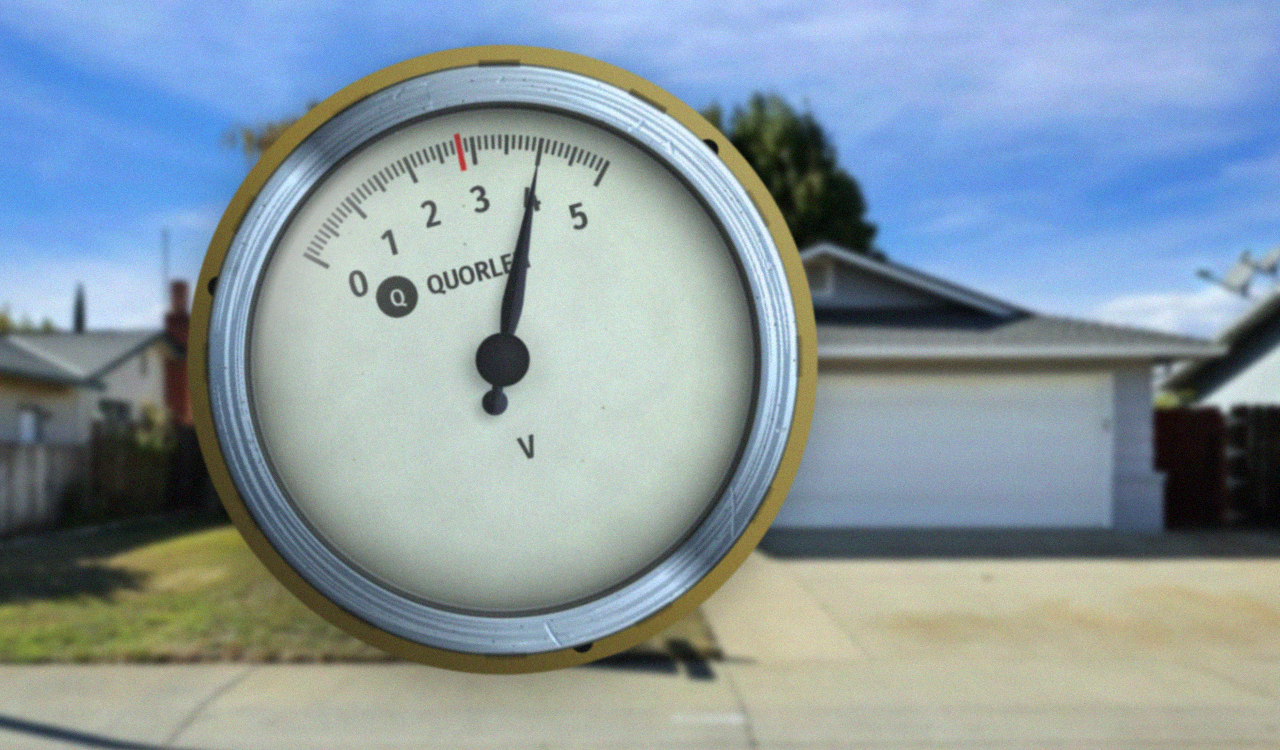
value=4 unit=V
